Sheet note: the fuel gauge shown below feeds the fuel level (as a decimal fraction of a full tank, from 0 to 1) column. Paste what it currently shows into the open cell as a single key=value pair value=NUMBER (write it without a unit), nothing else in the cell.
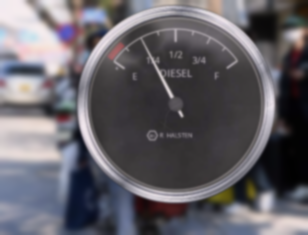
value=0.25
